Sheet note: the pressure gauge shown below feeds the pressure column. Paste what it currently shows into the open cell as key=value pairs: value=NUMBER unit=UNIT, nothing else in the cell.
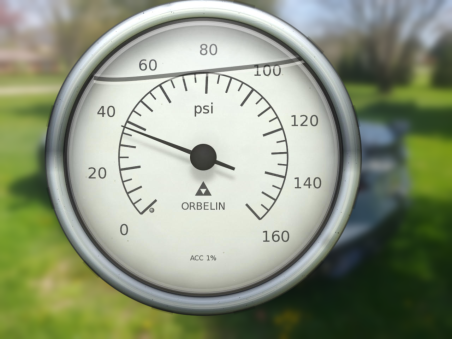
value=37.5 unit=psi
